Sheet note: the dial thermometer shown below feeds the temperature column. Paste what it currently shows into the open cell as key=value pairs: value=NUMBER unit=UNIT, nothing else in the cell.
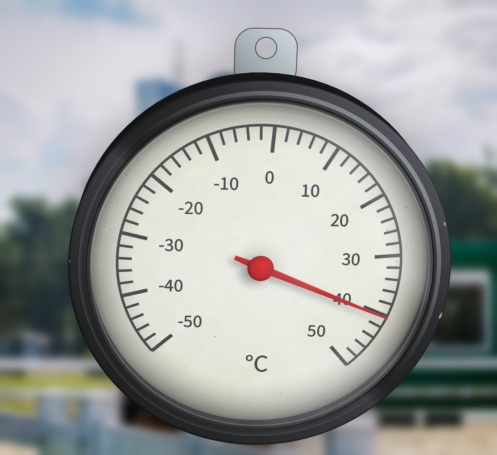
value=40 unit=°C
